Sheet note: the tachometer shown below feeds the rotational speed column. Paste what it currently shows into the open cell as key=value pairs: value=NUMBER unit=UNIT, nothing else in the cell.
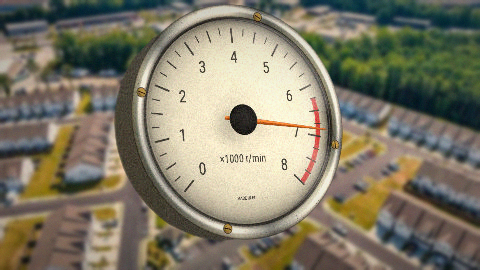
value=6875 unit=rpm
